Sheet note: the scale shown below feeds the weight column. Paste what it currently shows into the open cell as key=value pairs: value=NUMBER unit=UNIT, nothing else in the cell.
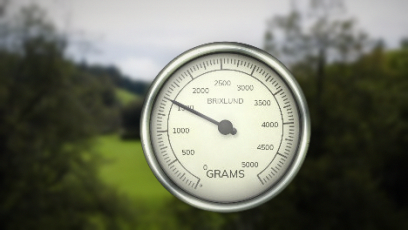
value=1500 unit=g
